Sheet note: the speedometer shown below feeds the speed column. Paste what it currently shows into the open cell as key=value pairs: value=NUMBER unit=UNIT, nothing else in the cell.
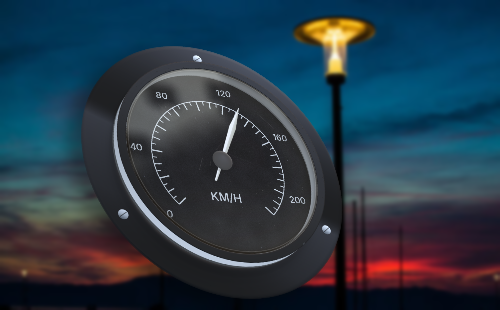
value=130 unit=km/h
